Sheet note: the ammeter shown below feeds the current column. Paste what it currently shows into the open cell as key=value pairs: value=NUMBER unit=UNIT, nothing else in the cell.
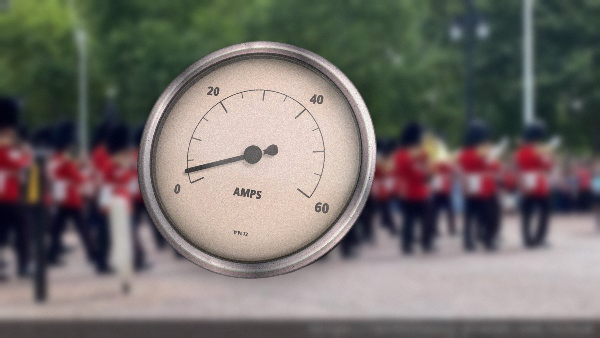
value=2.5 unit=A
